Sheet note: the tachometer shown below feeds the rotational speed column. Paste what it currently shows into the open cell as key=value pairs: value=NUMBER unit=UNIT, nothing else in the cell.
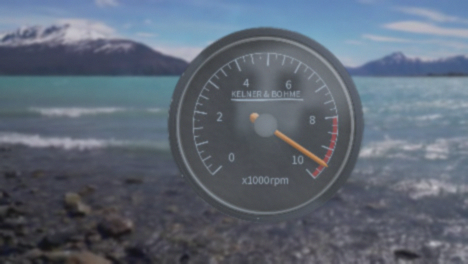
value=9500 unit=rpm
